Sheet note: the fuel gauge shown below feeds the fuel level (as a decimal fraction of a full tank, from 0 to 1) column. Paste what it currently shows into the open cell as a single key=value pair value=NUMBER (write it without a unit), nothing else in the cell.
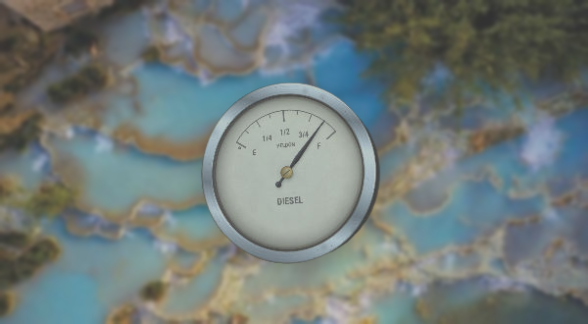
value=0.875
